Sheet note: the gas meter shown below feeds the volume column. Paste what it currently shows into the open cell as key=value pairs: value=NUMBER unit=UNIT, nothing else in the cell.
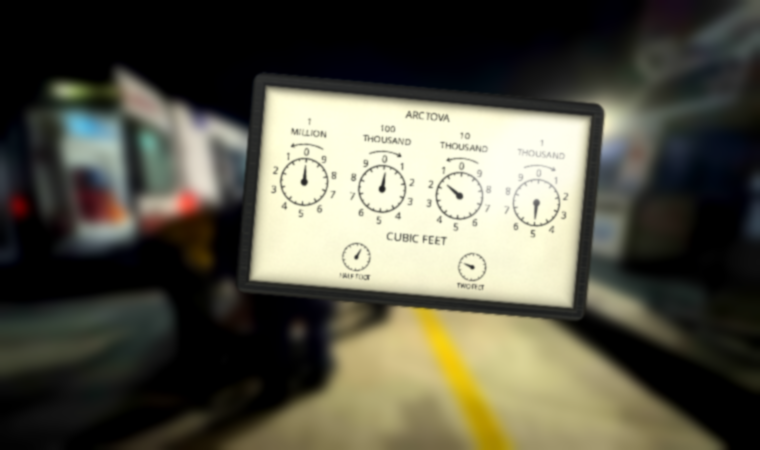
value=1500 unit=ft³
